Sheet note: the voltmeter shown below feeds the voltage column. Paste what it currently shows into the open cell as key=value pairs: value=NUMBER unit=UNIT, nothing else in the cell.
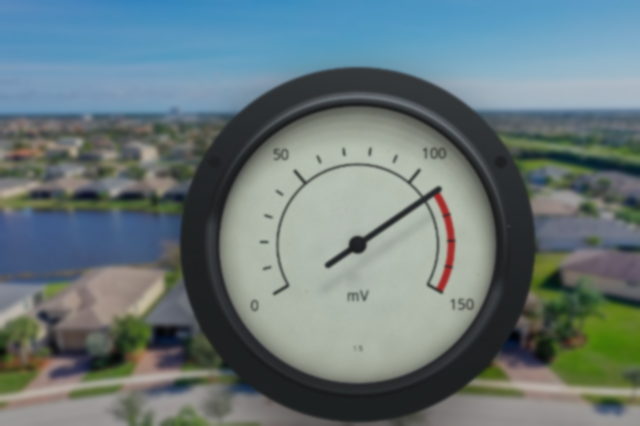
value=110 unit=mV
